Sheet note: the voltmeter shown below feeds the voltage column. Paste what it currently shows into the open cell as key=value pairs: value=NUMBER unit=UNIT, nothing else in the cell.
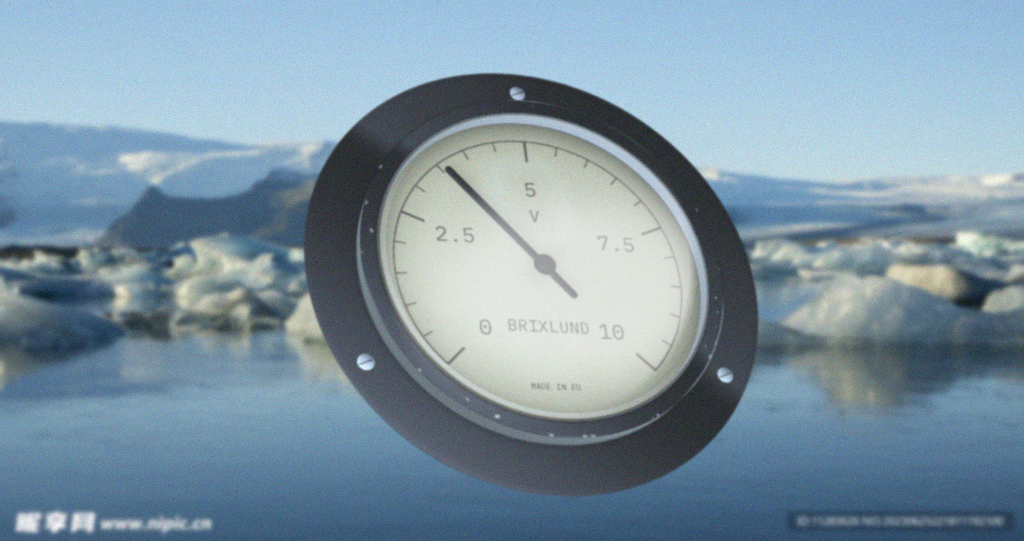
value=3.5 unit=V
